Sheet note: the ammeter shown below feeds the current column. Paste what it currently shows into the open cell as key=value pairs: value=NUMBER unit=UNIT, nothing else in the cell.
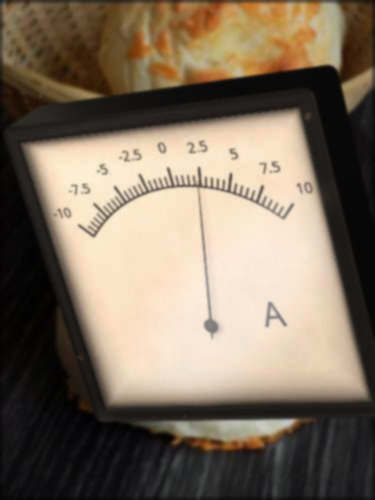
value=2.5 unit=A
